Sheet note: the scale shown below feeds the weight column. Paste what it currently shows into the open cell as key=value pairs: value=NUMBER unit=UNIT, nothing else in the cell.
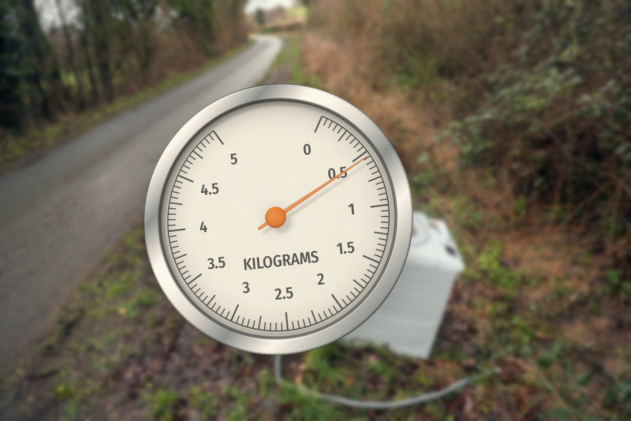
value=0.55 unit=kg
